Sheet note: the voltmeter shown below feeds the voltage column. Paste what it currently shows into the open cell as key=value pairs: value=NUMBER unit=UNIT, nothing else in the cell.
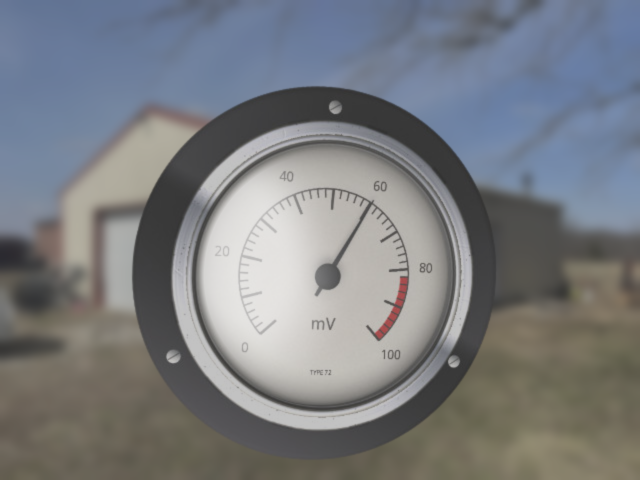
value=60 unit=mV
